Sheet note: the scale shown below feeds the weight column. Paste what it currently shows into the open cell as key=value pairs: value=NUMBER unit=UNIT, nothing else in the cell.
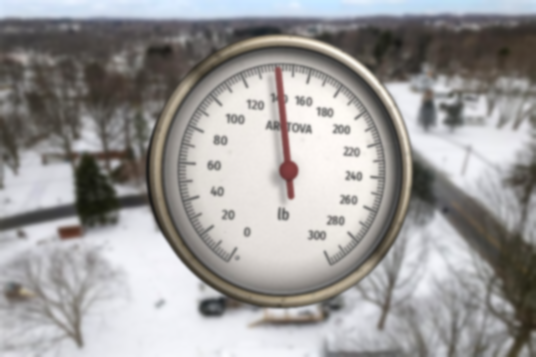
value=140 unit=lb
